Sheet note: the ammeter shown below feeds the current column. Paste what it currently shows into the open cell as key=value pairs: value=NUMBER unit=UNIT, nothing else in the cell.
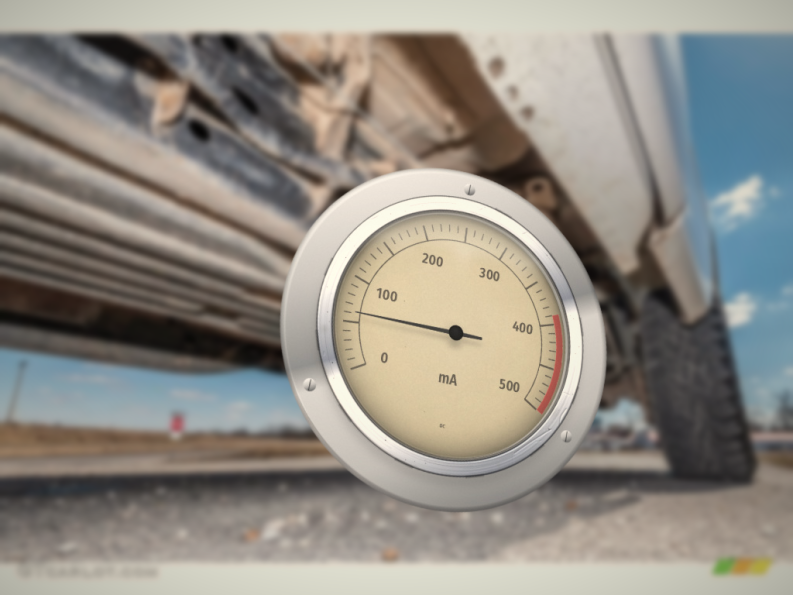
value=60 unit=mA
